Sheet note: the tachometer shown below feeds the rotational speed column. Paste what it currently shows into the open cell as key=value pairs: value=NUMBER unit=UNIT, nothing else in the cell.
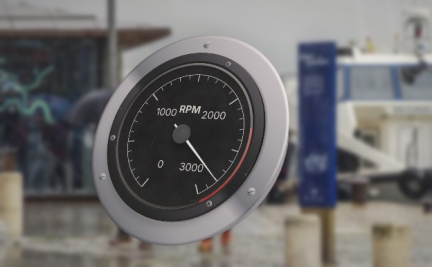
value=2800 unit=rpm
